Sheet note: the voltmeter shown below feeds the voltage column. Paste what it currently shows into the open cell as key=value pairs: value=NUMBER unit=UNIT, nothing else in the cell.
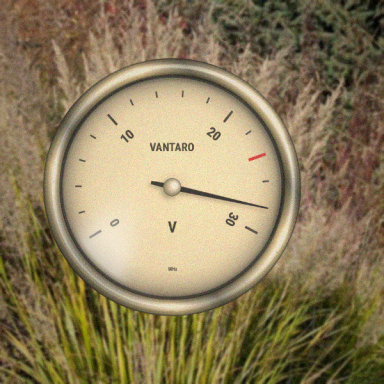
value=28 unit=V
